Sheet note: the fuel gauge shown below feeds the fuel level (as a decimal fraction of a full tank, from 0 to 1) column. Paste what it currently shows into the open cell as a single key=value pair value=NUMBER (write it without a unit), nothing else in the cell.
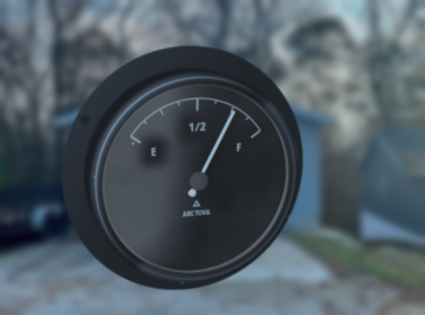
value=0.75
